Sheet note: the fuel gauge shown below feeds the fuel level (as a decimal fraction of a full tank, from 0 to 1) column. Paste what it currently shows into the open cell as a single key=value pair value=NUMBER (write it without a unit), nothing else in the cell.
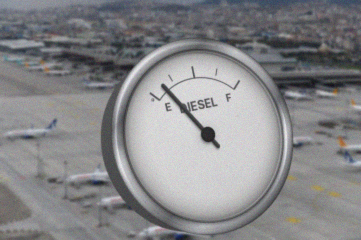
value=0.125
